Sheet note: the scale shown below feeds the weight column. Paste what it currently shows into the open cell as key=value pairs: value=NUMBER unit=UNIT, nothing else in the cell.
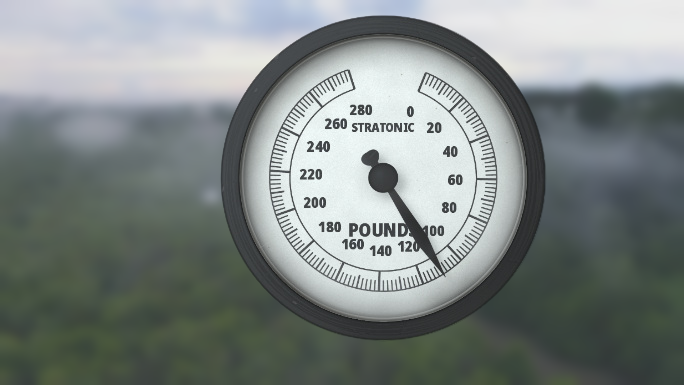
value=110 unit=lb
